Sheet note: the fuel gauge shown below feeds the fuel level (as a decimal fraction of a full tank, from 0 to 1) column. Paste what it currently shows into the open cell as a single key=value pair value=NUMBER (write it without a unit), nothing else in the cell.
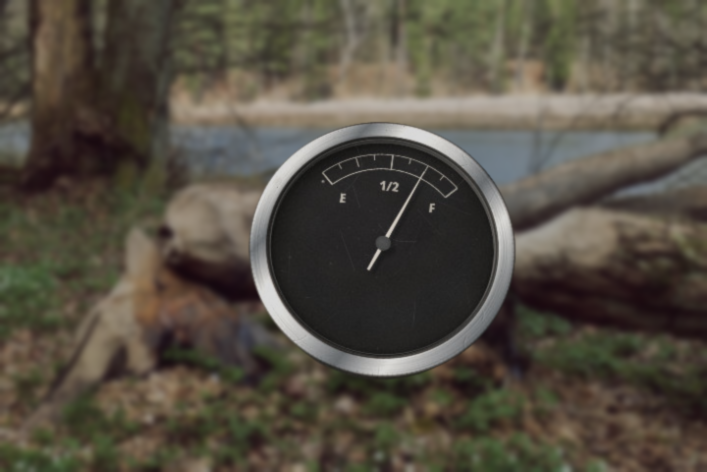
value=0.75
